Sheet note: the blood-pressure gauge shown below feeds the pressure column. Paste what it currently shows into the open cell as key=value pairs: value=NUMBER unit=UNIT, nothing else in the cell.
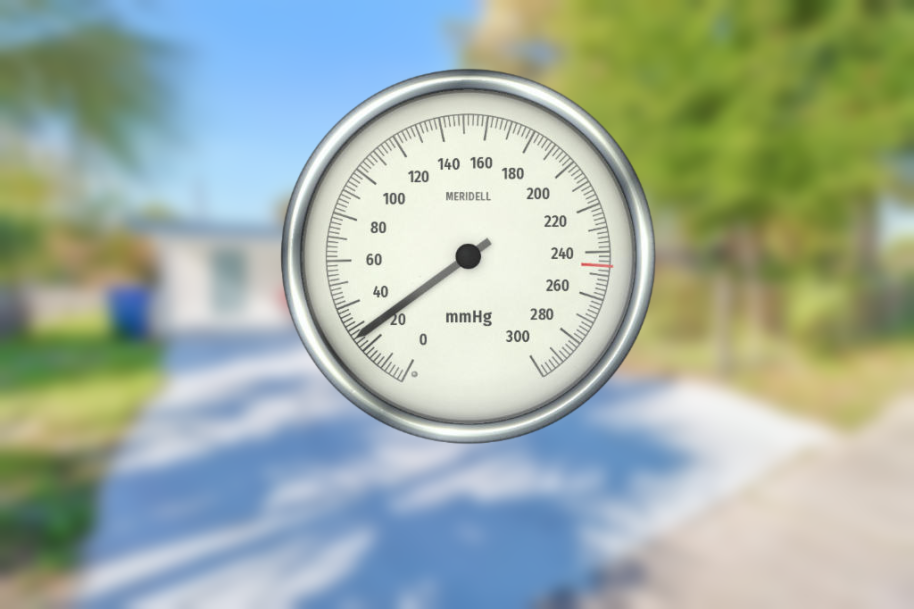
value=26 unit=mmHg
